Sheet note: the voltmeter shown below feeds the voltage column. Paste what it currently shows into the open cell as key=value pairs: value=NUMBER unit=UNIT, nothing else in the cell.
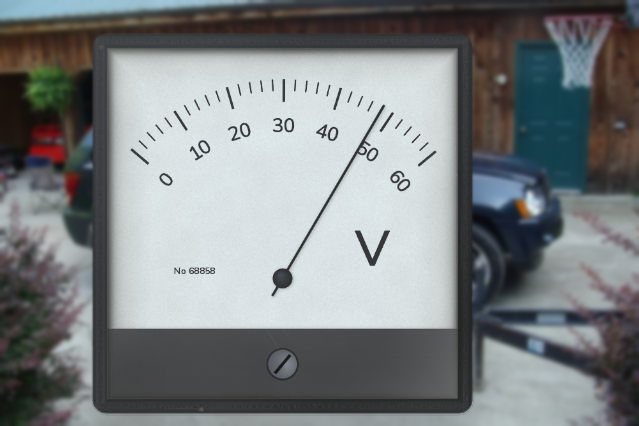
value=48 unit=V
